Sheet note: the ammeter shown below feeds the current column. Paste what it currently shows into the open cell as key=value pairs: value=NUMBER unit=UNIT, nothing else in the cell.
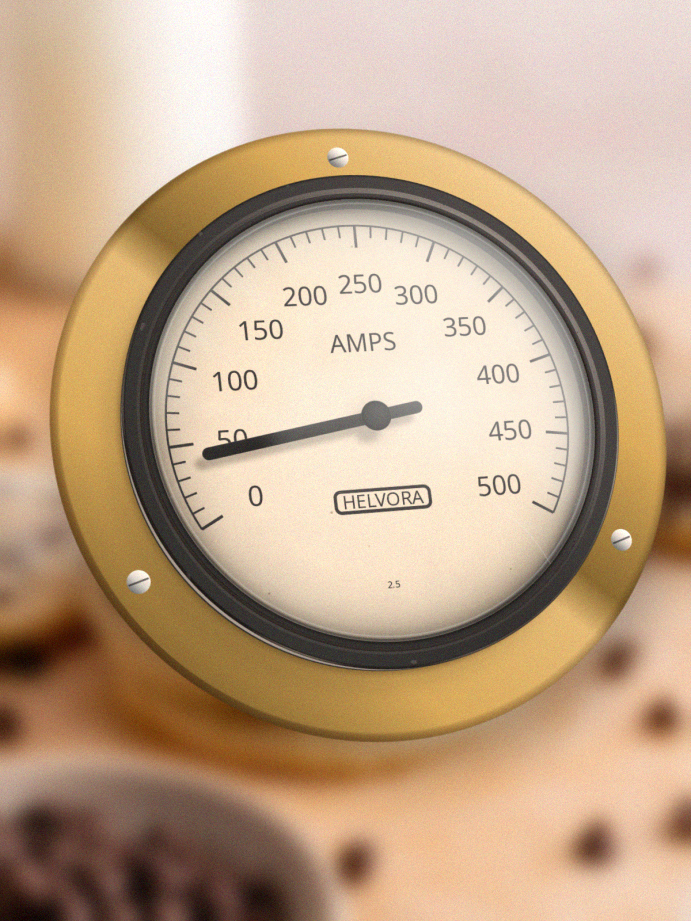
value=40 unit=A
